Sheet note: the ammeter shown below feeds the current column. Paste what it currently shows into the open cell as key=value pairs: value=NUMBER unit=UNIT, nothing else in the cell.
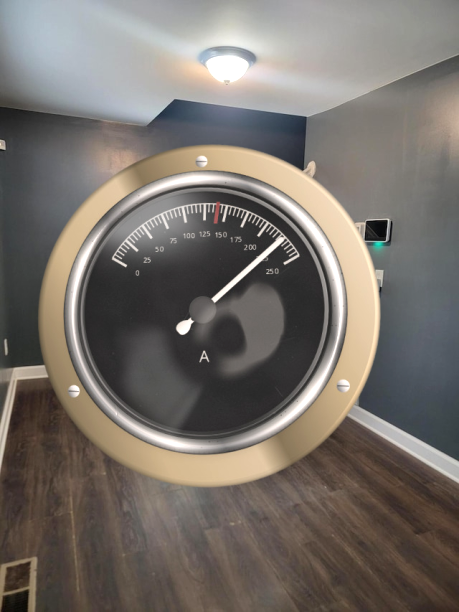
value=225 unit=A
